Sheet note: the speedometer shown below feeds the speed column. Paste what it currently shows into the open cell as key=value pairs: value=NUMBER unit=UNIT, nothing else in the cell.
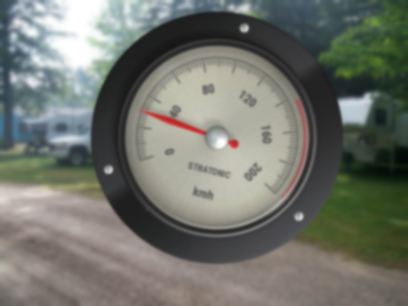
value=30 unit=km/h
